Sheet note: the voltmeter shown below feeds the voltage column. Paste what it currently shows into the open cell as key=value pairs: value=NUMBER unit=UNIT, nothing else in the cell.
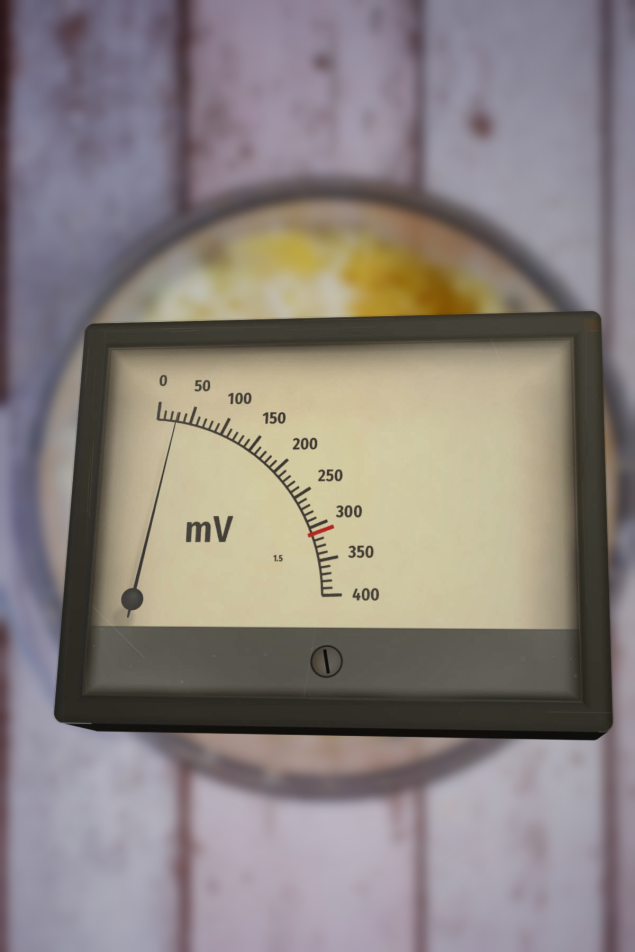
value=30 unit=mV
